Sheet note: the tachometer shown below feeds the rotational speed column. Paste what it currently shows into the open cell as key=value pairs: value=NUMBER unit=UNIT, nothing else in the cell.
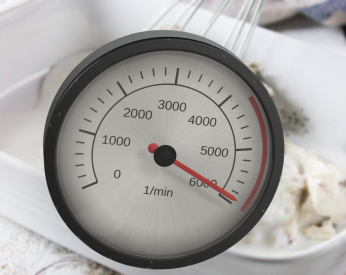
value=5900 unit=rpm
